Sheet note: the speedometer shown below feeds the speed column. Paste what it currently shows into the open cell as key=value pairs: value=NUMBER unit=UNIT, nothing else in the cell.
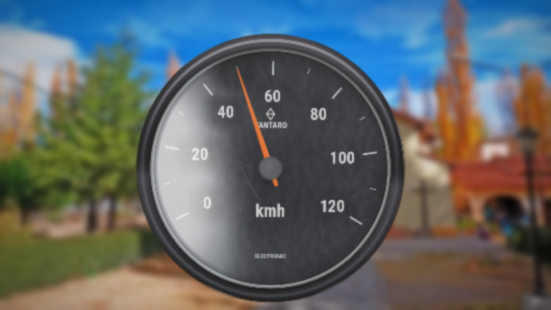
value=50 unit=km/h
